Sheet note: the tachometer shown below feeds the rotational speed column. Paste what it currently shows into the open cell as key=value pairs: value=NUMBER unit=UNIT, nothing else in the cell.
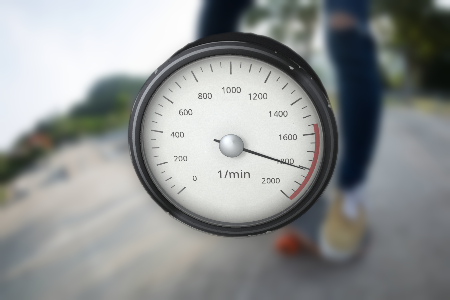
value=1800 unit=rpm
